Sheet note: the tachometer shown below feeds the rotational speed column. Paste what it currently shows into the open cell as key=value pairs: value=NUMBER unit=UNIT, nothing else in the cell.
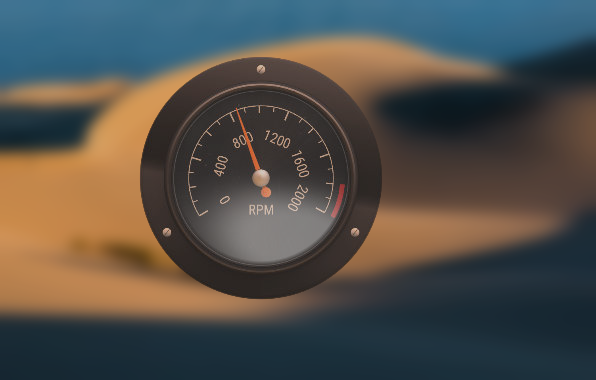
value=850 unit=rpm
